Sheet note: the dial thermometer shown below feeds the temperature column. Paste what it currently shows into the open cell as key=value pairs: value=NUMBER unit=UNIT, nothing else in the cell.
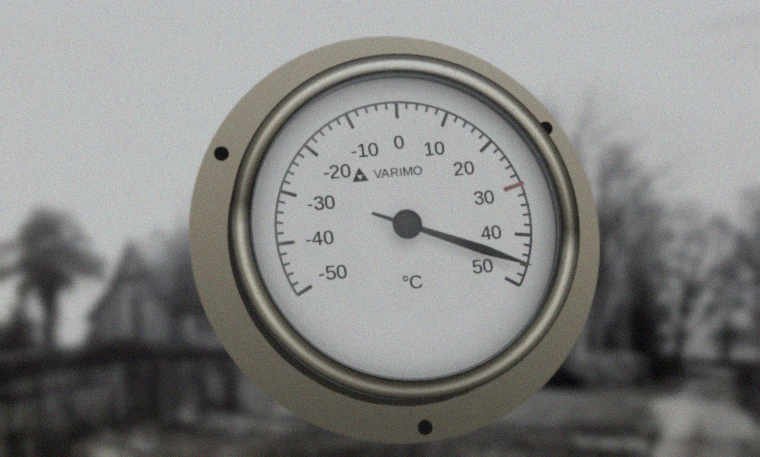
value=46 unit=°C
